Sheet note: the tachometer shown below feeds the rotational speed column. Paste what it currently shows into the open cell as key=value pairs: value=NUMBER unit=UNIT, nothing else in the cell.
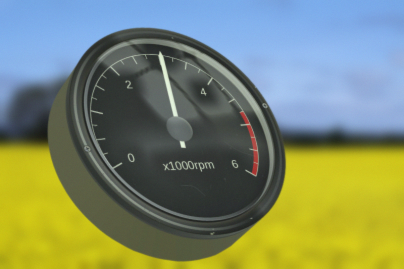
value=3000 unit=rpm
